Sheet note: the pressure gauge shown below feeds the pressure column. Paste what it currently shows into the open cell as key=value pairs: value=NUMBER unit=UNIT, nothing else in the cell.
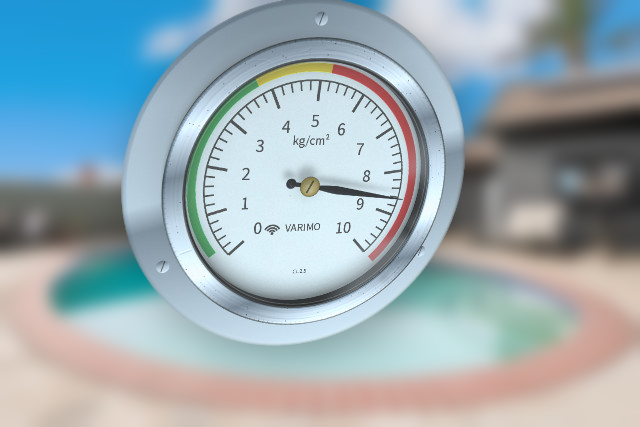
value=8.6 unit=kg/cm²
